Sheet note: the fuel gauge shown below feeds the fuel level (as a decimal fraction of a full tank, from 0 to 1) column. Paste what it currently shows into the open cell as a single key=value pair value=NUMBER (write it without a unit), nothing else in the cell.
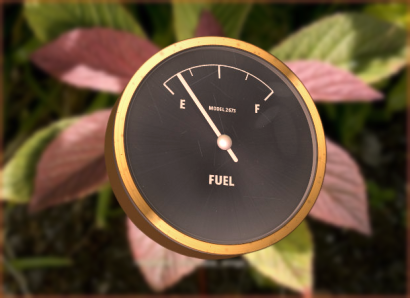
value=0.125
